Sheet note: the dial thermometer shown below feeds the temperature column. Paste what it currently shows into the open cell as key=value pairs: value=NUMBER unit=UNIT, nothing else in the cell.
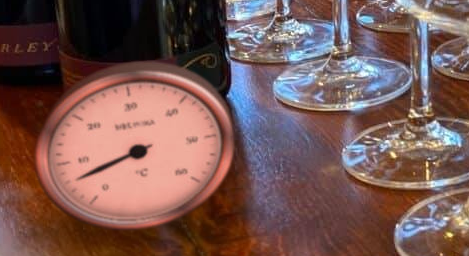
value=6 unit=°C
